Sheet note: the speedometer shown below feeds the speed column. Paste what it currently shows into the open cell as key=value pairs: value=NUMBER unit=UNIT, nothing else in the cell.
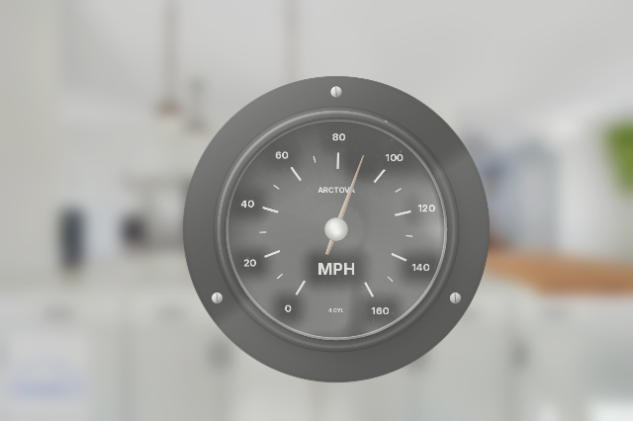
value=90 unit=mph
